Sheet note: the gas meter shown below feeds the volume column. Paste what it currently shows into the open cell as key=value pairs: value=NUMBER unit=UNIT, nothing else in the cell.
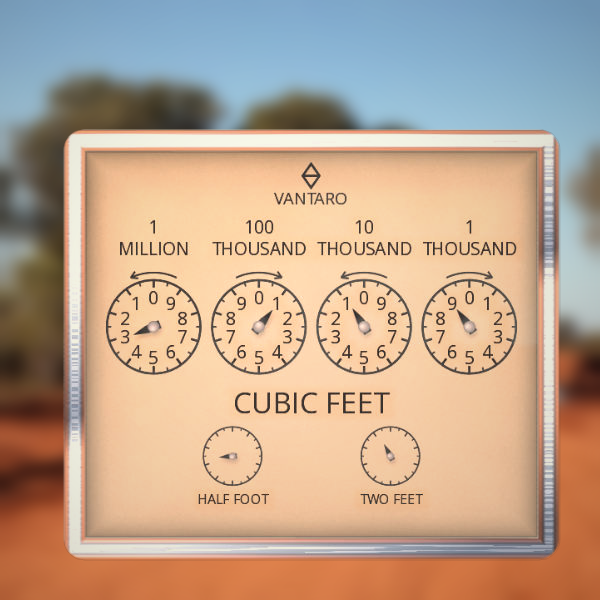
value=310900 unit=ft³
